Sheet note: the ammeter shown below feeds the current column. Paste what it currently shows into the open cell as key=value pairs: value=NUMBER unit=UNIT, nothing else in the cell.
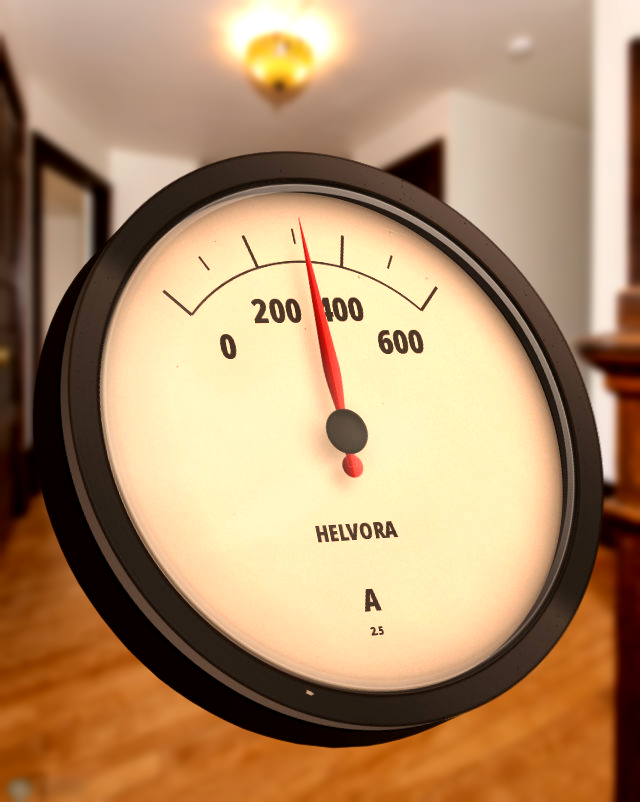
value=300 unit=A
